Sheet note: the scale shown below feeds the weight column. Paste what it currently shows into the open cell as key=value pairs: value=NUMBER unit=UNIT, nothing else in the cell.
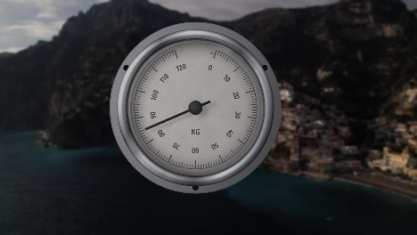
value=85 unit=kg
